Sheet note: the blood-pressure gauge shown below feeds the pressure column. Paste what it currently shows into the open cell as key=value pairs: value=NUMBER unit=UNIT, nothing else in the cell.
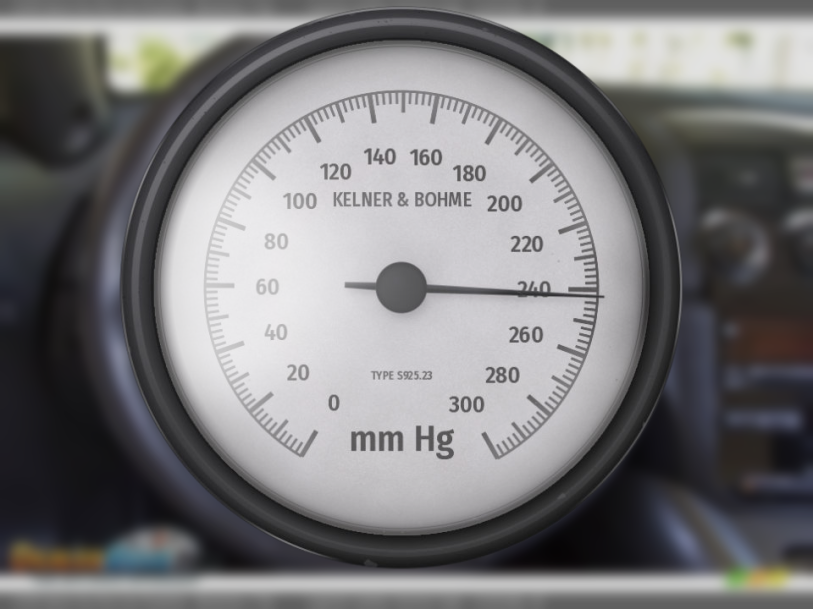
value=242 unit=mmHg
